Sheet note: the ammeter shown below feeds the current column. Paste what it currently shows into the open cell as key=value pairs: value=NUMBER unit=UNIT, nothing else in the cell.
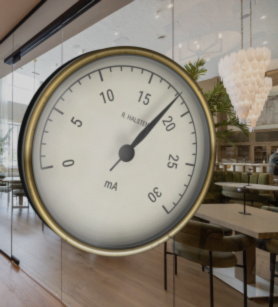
value=18 unit=mA
